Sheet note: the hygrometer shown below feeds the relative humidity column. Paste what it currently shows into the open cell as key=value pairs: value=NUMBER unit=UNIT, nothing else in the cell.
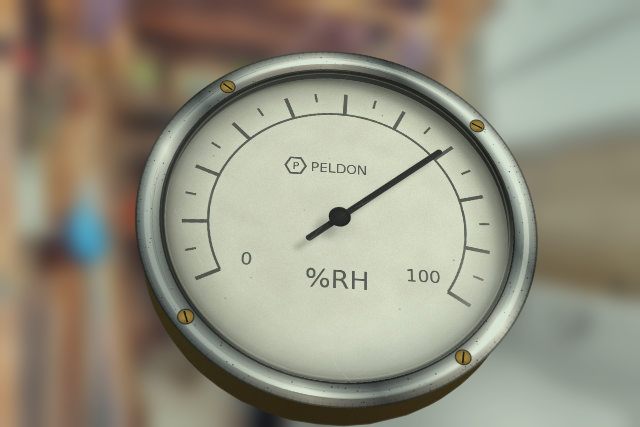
value=70 unit=%
